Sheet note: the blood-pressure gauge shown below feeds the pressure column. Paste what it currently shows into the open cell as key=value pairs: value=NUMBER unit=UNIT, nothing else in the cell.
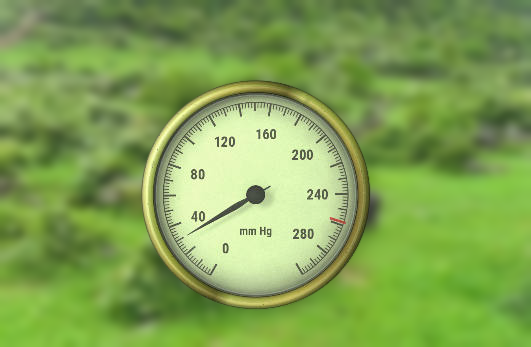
value=30 unit=mmHg
